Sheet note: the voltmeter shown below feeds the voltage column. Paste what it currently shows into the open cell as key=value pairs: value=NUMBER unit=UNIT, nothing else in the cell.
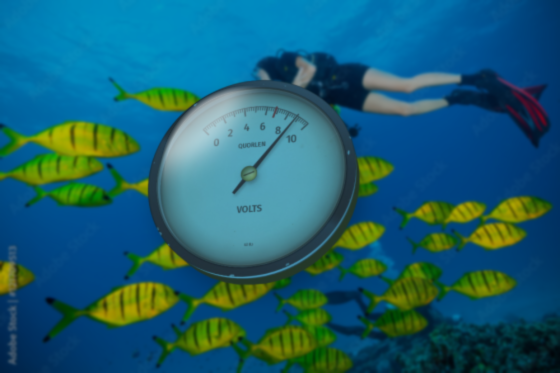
value=9 unit=V
